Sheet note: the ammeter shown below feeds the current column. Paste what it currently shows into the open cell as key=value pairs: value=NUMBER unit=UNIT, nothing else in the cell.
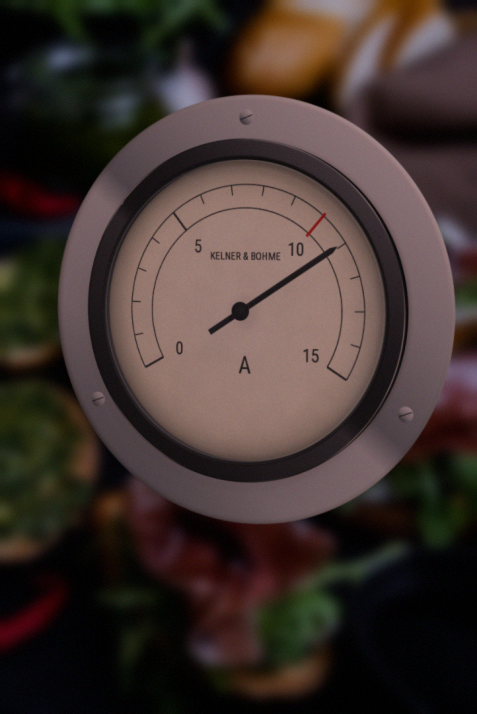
value=11 unit=A
